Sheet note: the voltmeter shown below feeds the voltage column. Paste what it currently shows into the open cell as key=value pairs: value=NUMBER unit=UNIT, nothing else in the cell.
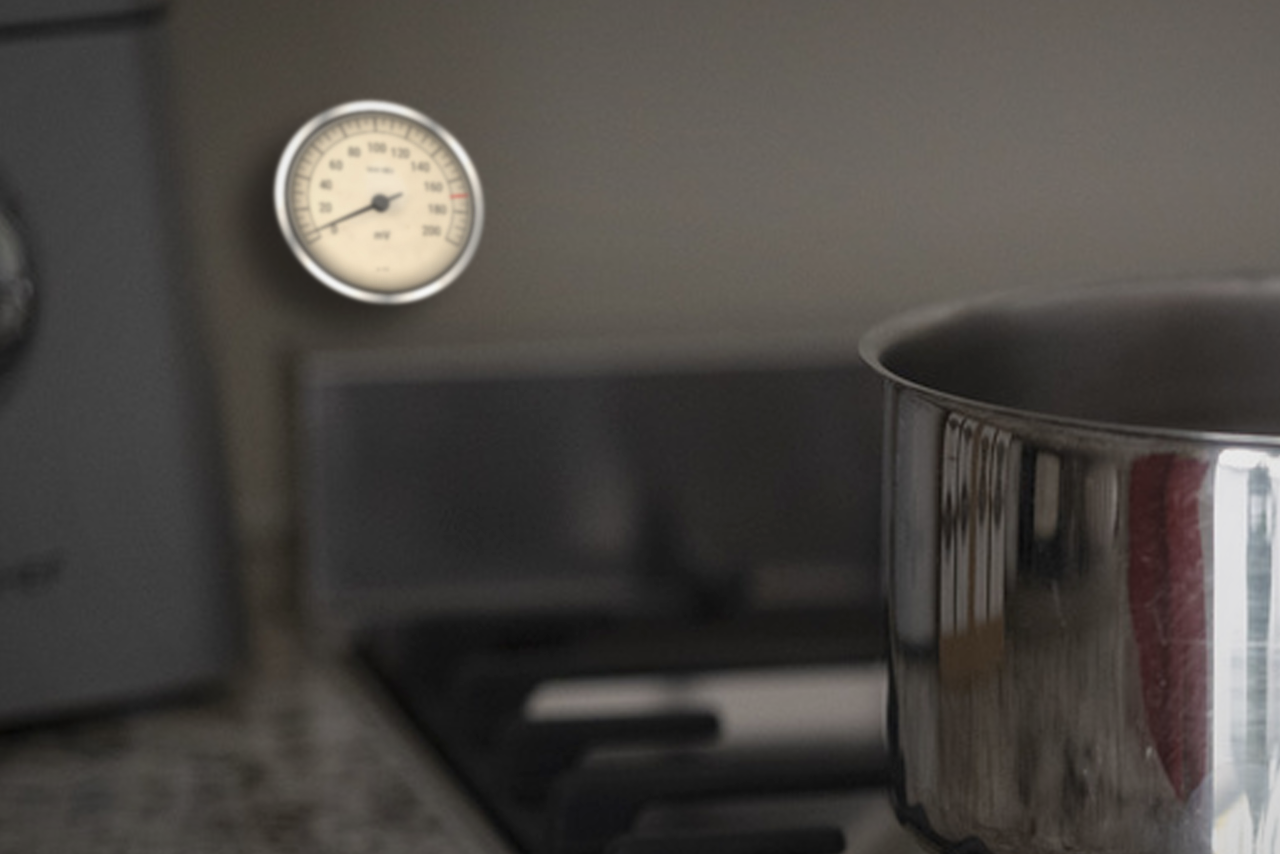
value=5 unit=mV
